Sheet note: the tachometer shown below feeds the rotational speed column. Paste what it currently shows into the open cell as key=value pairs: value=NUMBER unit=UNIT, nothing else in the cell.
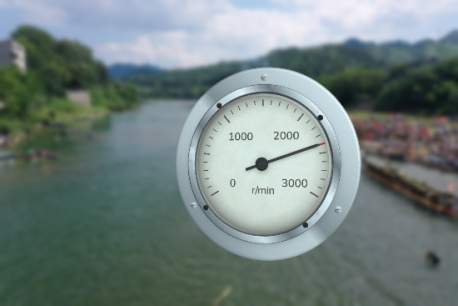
value=2400 unit=rpm
